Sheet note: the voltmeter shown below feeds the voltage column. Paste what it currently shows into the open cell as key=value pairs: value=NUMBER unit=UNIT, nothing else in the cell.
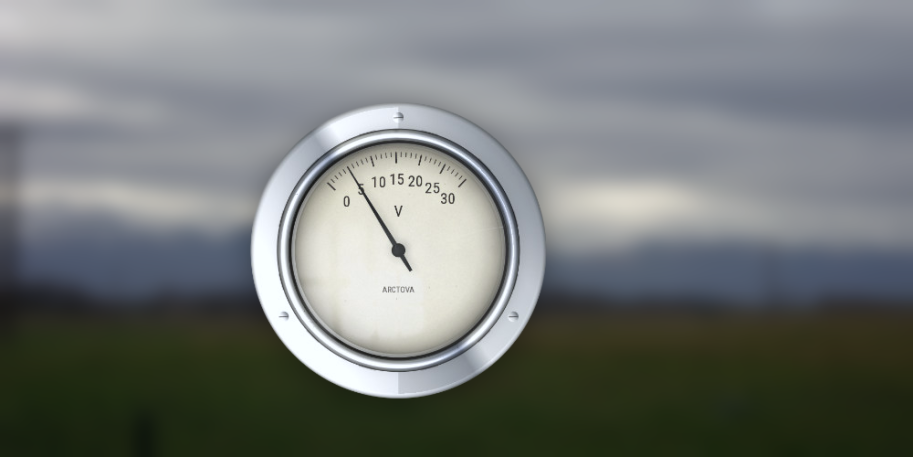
value=5 unit=V
